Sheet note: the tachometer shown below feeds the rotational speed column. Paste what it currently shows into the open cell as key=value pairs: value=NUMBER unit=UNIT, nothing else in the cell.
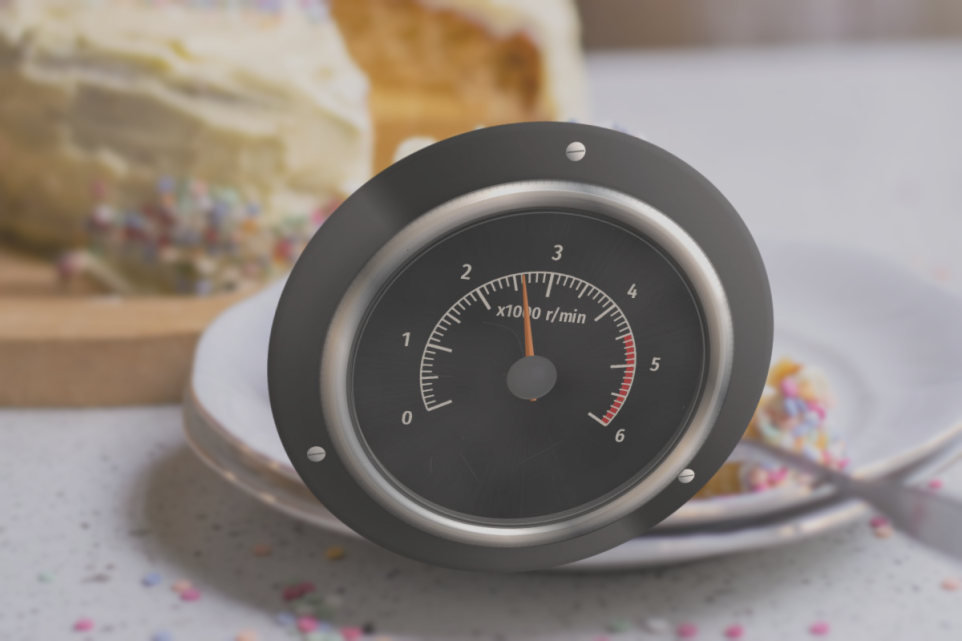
value=2600 unit=rpm
